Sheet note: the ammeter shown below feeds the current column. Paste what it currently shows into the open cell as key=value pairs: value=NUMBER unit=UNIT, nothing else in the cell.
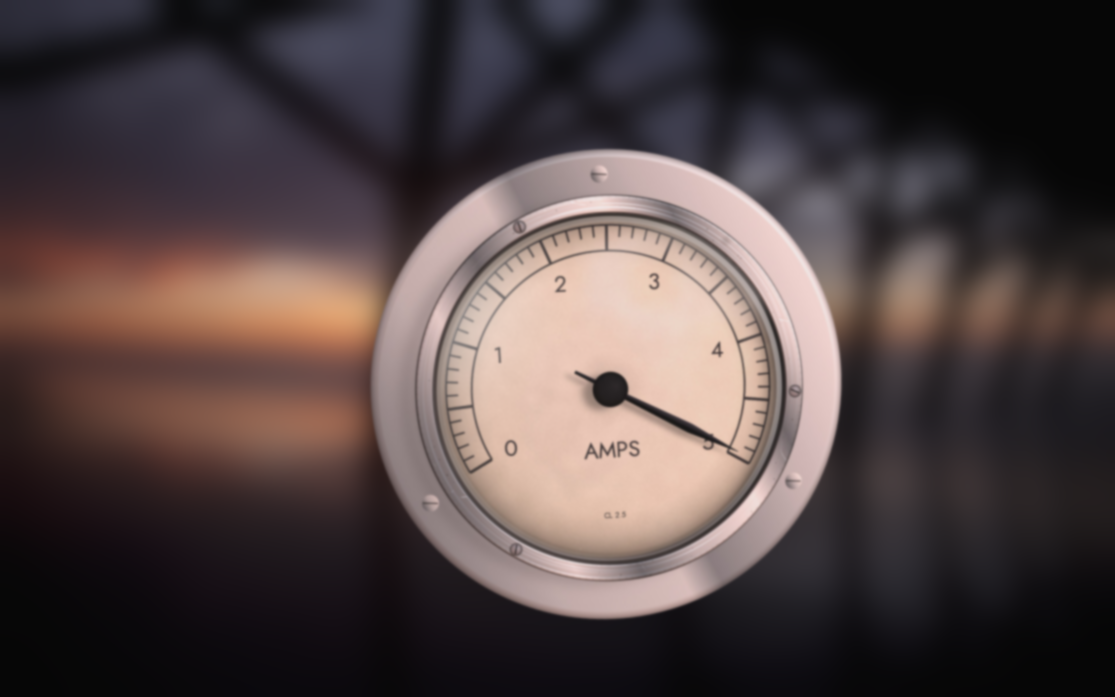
value=4.95 unit=A
